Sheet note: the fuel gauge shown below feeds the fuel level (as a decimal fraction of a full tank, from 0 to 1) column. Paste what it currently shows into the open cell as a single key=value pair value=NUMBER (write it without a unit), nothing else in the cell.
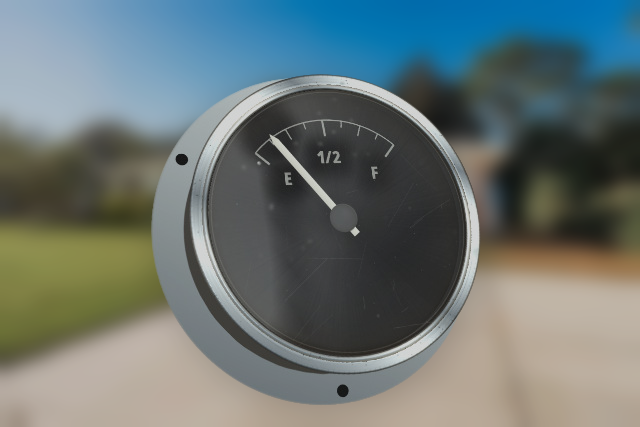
value=0.125
